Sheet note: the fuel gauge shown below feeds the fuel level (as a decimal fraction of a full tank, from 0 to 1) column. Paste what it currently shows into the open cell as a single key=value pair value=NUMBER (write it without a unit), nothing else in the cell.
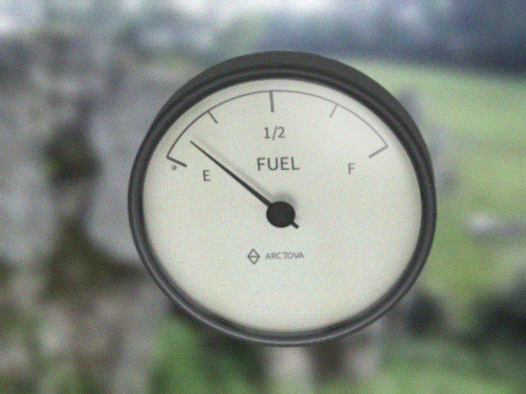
value=0.125
